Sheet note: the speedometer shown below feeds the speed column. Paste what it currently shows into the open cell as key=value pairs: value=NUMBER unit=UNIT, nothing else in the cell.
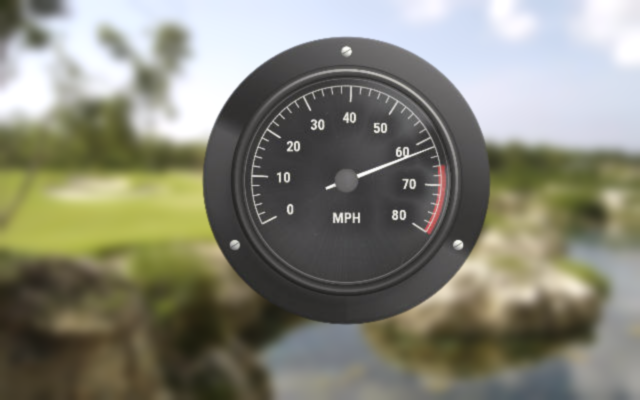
value=62 unit=mph
